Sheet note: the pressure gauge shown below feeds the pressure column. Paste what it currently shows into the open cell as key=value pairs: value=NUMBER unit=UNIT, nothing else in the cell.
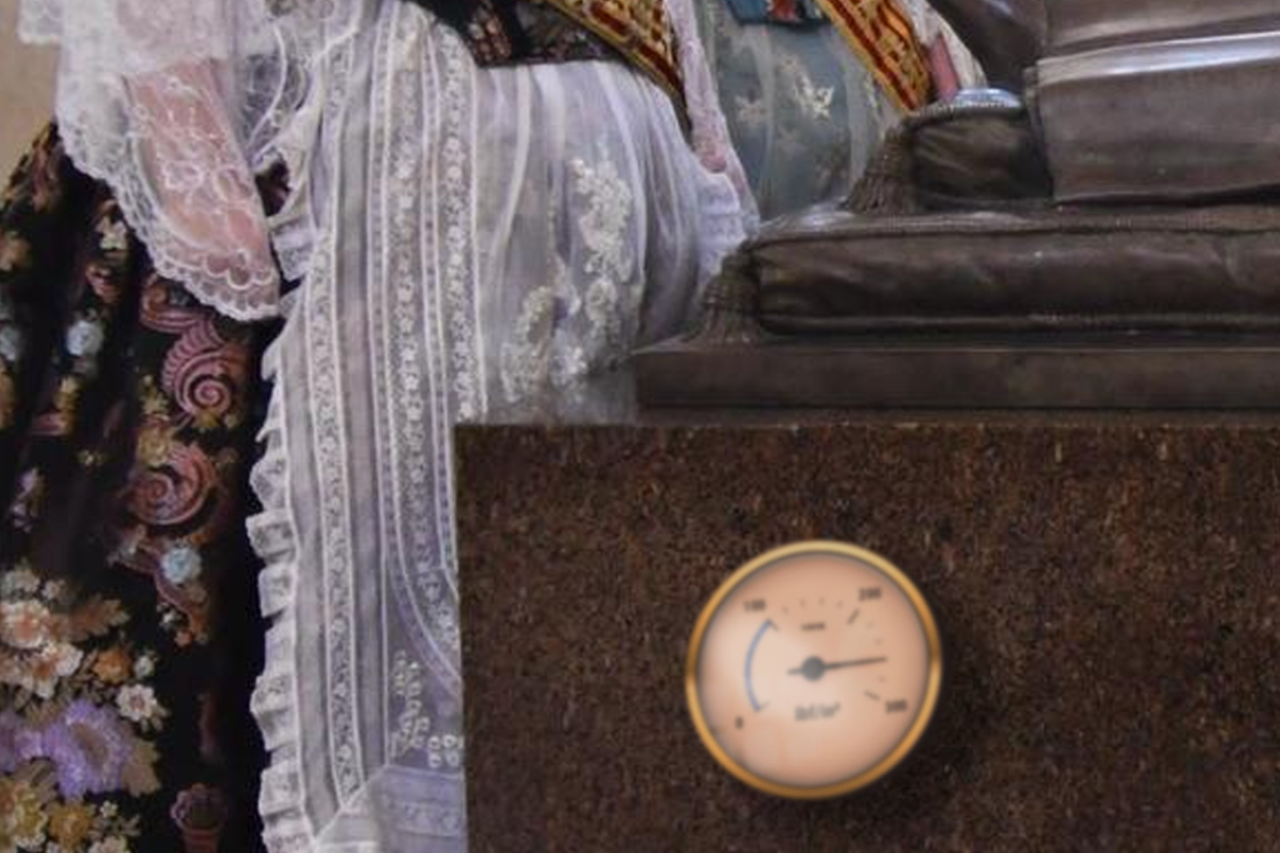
value=260 unit=psi
